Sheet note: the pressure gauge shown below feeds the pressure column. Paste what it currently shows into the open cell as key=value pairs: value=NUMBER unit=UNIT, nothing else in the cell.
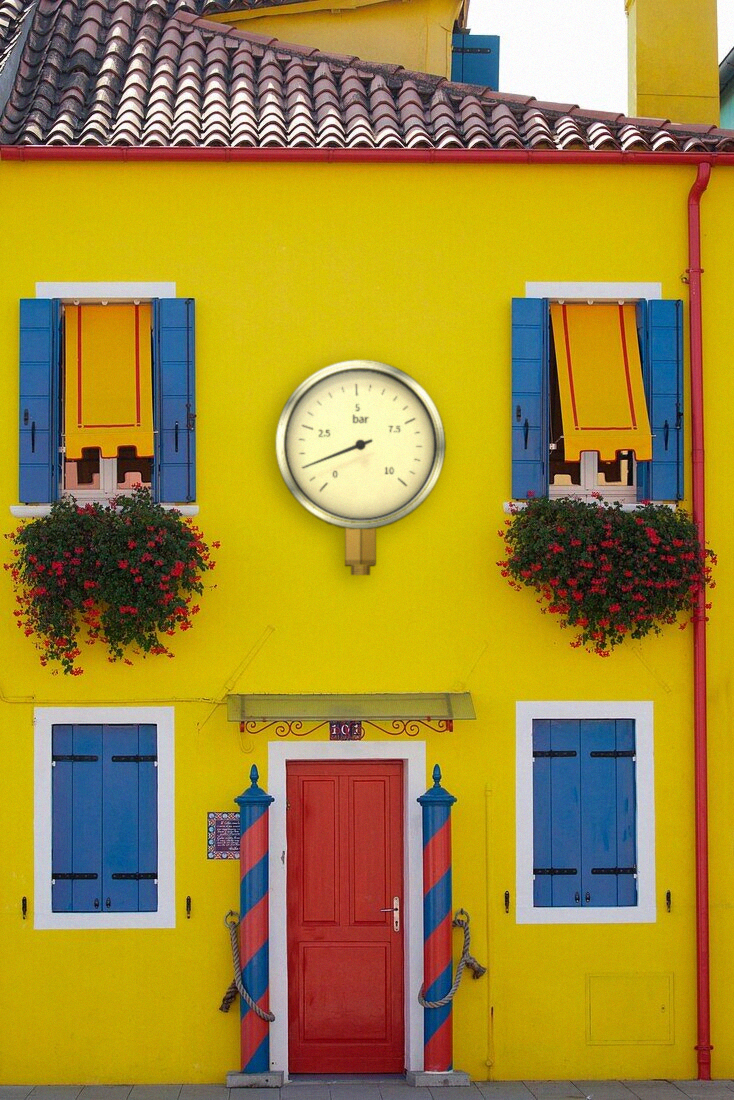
value=1 unit=bar
